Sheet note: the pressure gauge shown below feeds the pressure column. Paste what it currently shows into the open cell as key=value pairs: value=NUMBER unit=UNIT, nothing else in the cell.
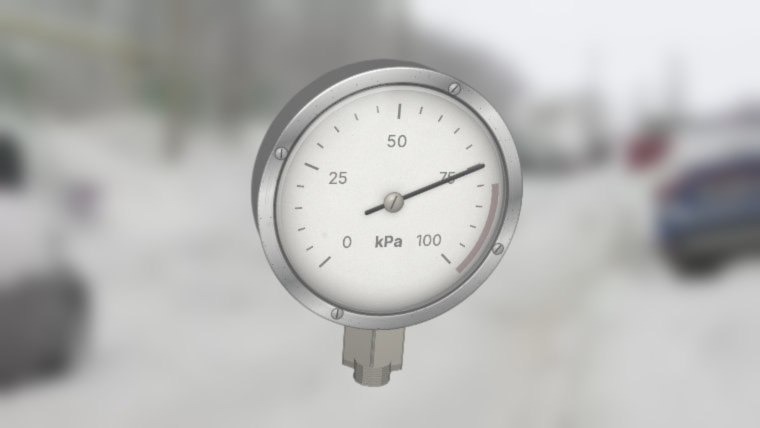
value=75 unit=kPa
